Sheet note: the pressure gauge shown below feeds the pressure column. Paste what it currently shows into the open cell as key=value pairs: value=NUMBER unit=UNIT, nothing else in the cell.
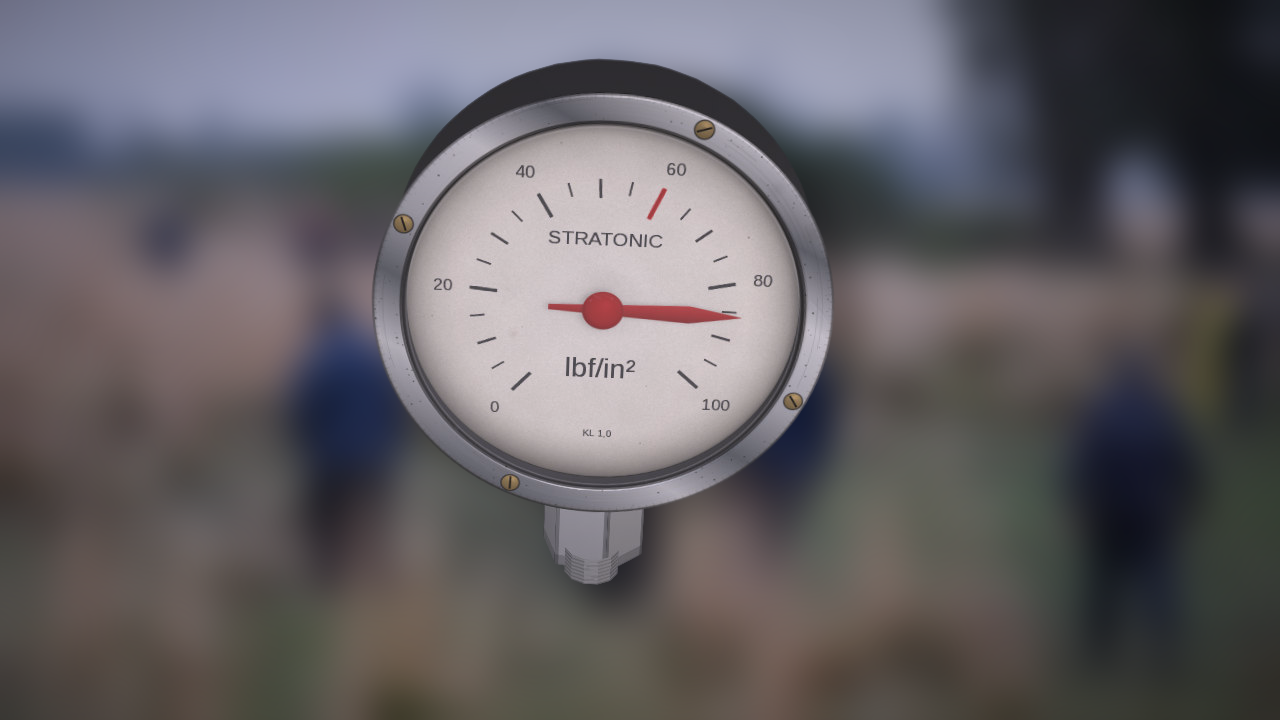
value=85 unit=psi
